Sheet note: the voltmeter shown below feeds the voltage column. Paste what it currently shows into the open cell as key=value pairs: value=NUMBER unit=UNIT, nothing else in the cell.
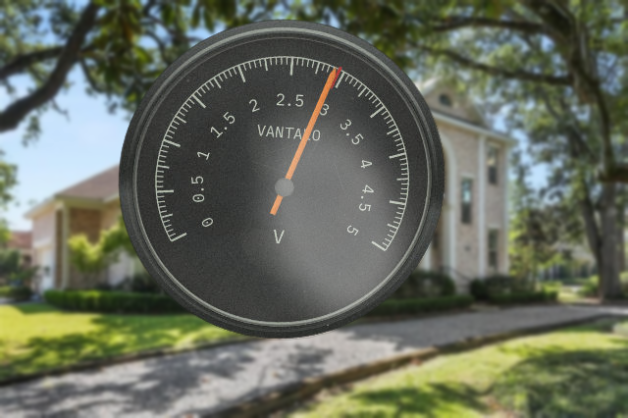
value=2.9 unit=V
